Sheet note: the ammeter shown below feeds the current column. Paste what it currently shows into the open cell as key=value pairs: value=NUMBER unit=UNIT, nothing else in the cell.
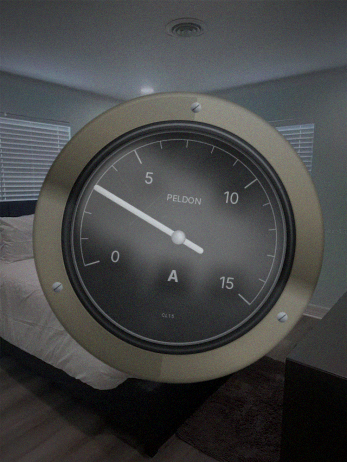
value=3 unit=A
